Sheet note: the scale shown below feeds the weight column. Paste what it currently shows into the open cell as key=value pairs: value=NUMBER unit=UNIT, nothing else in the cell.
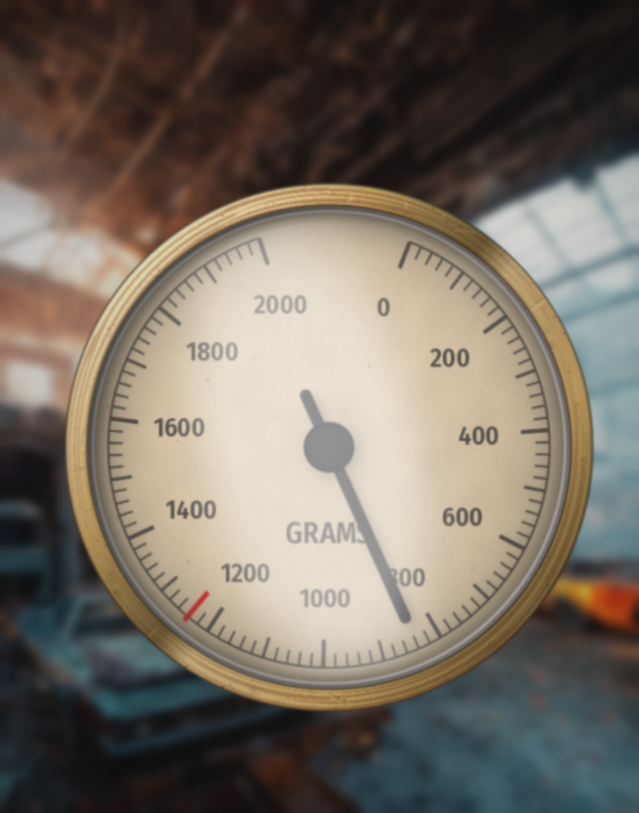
value=840 unit=g
